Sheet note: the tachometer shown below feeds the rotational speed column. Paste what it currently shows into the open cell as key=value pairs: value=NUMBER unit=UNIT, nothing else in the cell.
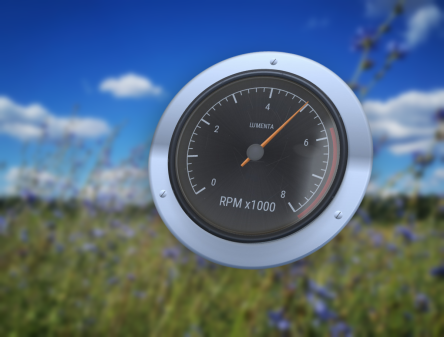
value=5000 unit=rpm
